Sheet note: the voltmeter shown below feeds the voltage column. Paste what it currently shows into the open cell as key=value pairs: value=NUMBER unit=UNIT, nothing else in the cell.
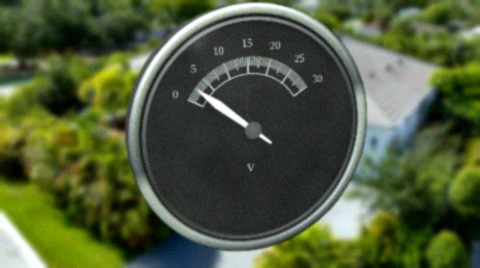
value=2.5 unit=V
